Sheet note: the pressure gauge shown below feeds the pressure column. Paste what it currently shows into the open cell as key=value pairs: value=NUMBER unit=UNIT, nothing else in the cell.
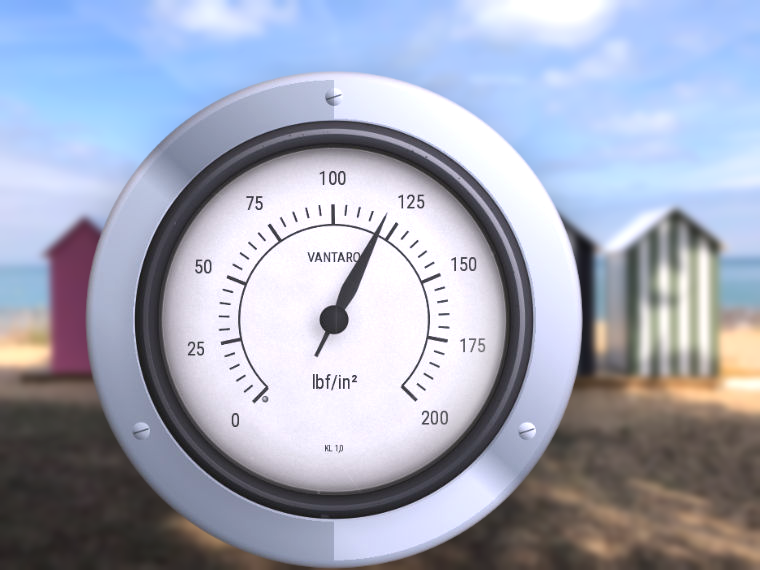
value=120 unit=psi
